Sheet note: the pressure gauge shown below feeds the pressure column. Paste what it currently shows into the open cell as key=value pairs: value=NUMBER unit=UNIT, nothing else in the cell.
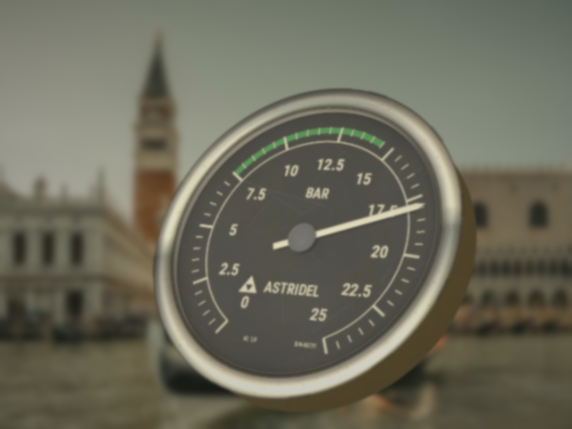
value=18 unit=bar
